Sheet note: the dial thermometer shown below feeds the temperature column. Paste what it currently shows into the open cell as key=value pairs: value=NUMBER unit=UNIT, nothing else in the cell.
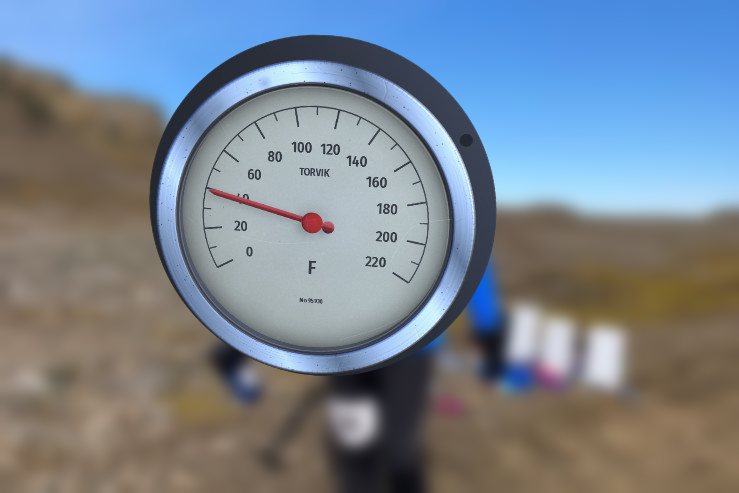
value=40 unit=°F
